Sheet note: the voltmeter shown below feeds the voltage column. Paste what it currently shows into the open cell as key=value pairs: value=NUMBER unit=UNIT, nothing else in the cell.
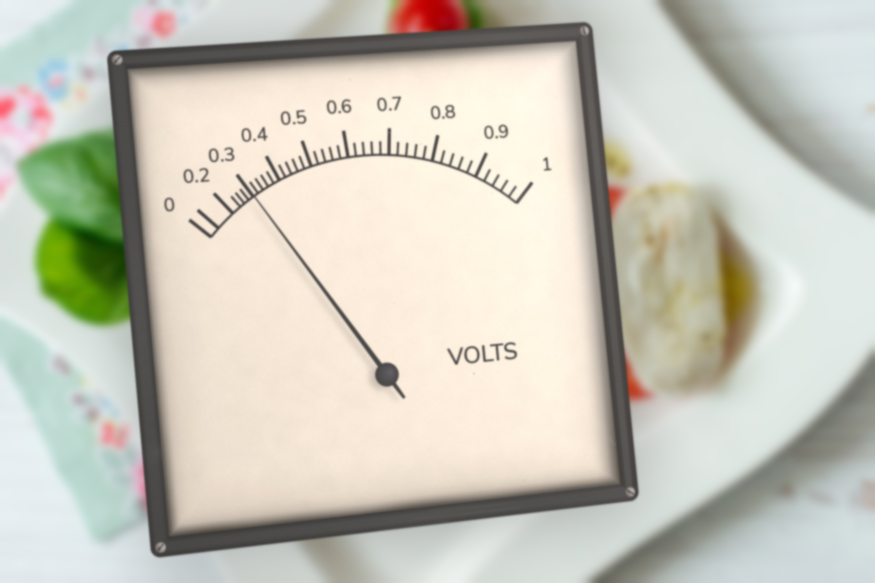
value=0.3 unit=V
